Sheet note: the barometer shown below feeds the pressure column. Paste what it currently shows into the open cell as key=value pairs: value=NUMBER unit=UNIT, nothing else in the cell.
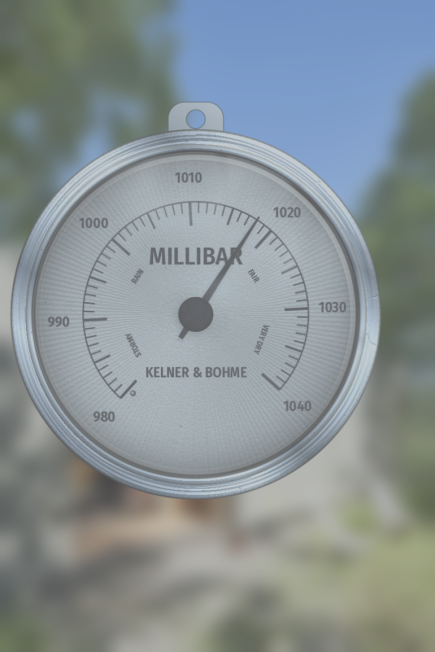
value=1018 unit=mbar
